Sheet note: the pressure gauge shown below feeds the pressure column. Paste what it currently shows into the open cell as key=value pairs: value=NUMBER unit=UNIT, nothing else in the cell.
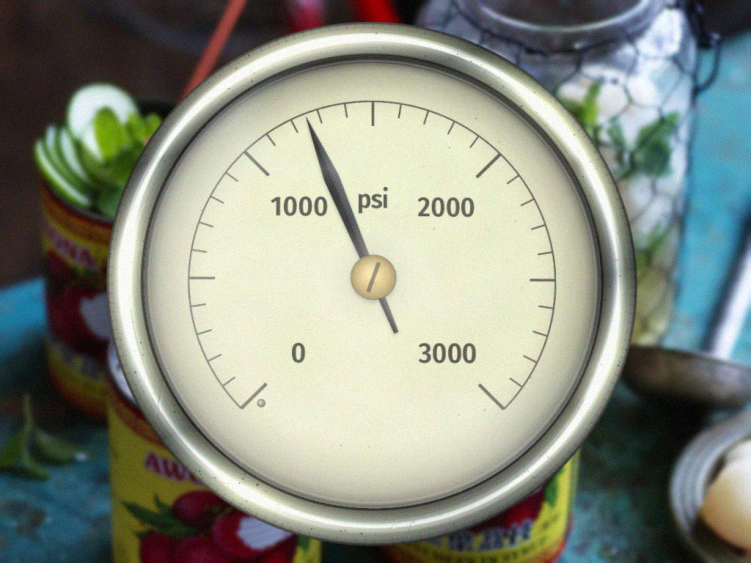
value=1250 unit=psi
